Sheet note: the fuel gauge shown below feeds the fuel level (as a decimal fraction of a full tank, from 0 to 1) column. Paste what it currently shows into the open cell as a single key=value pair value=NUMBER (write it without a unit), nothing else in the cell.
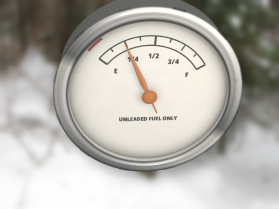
value=0.25
